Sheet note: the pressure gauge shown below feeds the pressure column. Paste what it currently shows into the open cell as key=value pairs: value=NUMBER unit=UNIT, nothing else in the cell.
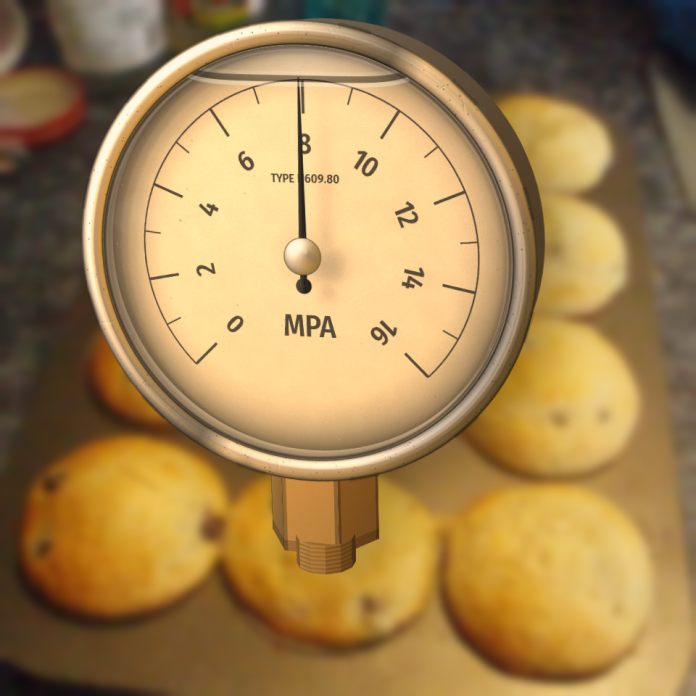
value=8 unit=MPa
